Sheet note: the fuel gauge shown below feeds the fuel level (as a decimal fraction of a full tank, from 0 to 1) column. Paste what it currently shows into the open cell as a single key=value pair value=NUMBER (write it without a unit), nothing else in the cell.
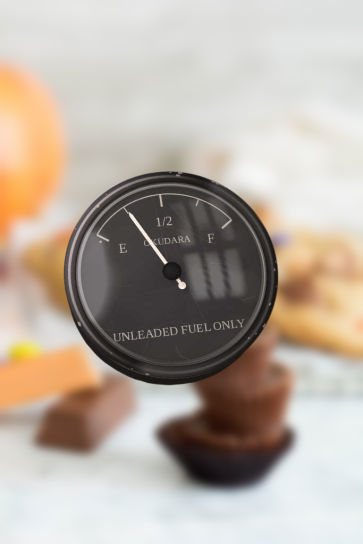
value=0.25
